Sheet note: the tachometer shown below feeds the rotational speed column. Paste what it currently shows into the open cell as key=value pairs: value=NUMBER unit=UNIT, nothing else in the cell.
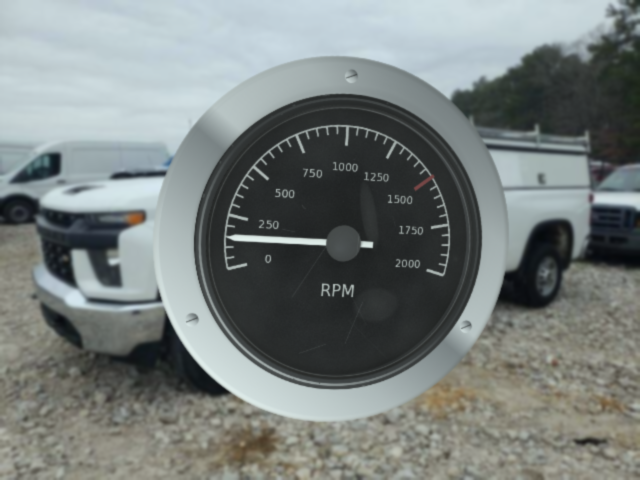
value=150 unit=rpm
